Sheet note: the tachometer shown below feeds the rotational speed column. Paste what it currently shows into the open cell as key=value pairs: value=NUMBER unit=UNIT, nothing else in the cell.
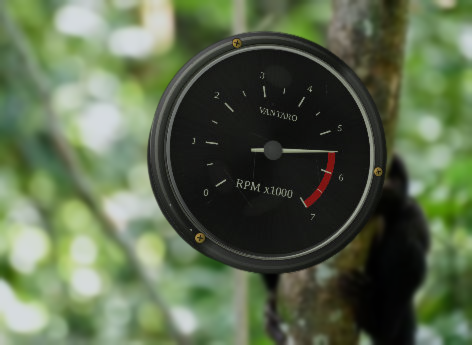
value=5500 unit=rpm
